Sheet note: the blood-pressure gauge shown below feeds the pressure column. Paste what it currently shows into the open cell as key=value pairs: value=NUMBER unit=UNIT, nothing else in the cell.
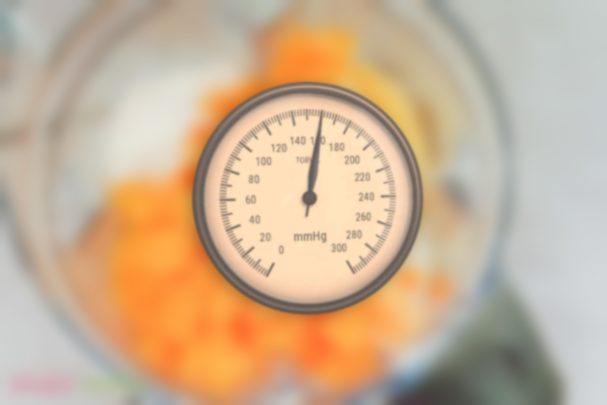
value=160 unit=mmHg
